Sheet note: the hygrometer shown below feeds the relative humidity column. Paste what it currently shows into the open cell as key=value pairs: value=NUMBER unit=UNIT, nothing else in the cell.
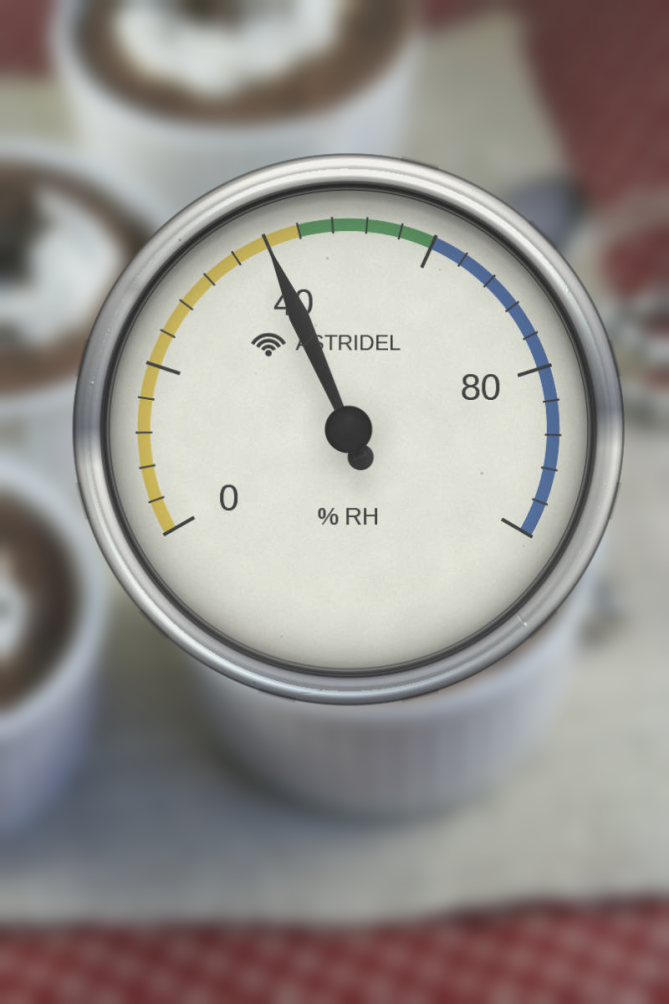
value=40 unit=%
